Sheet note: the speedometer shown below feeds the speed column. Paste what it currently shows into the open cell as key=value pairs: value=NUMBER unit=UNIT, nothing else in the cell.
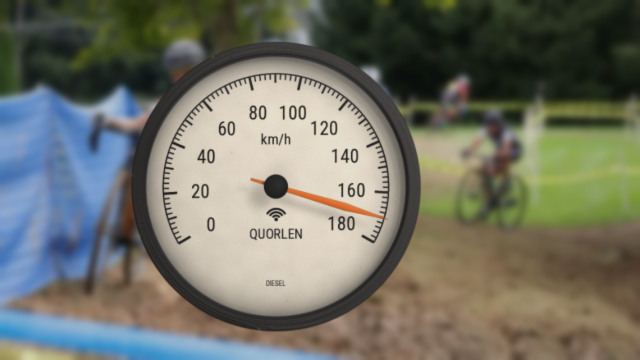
value=170 unit=km/h
